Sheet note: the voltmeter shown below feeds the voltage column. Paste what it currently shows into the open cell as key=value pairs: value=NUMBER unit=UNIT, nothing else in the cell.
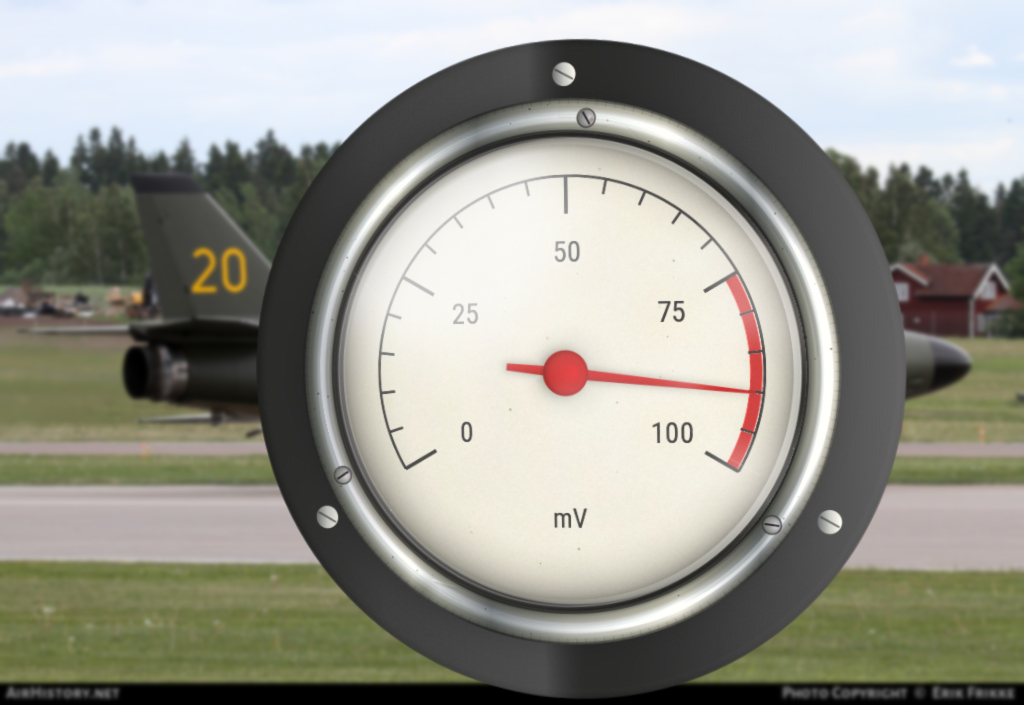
value=90 unit=mV
